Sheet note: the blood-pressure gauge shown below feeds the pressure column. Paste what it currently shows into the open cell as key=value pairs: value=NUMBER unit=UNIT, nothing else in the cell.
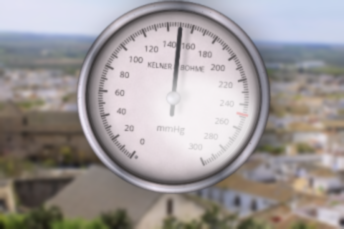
value=150 unit=mmHg
